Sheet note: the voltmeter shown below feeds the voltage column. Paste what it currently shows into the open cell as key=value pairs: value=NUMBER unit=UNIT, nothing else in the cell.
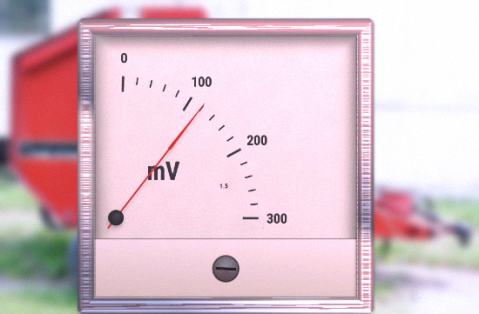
value=120 unit=mV
